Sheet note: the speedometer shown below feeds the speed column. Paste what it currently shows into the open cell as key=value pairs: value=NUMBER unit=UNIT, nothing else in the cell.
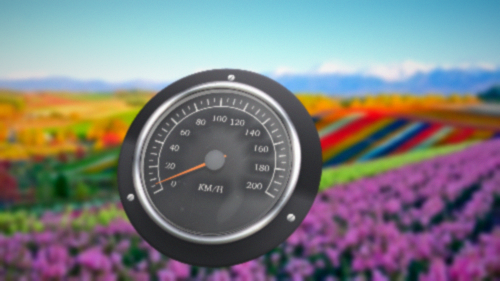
value=5 unit=km/h
